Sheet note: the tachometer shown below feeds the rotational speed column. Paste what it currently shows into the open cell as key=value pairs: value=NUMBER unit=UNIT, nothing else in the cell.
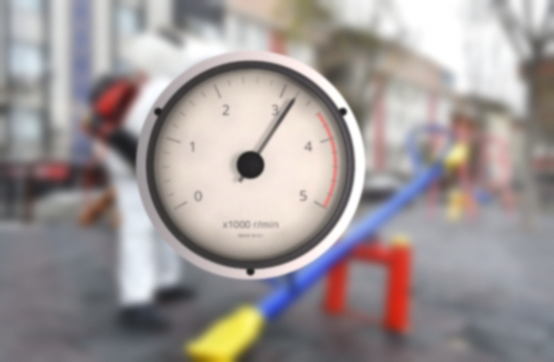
value=3200 unit=rpm
